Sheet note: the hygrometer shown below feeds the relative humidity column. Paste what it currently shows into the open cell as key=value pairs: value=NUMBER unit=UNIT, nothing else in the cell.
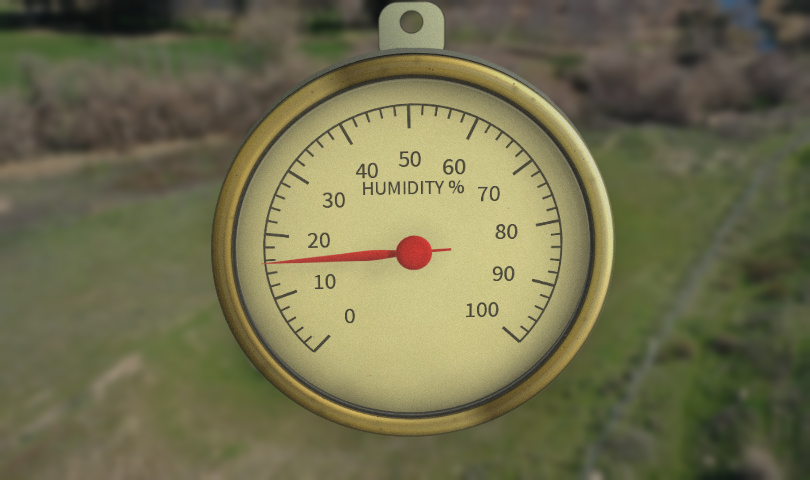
value=16 unit=%
